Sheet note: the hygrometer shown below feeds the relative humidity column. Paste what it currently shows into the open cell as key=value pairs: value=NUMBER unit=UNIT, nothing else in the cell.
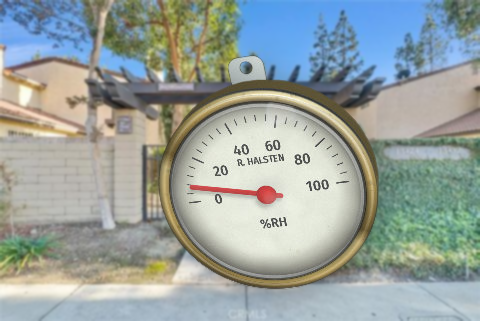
value=8 unit=%
